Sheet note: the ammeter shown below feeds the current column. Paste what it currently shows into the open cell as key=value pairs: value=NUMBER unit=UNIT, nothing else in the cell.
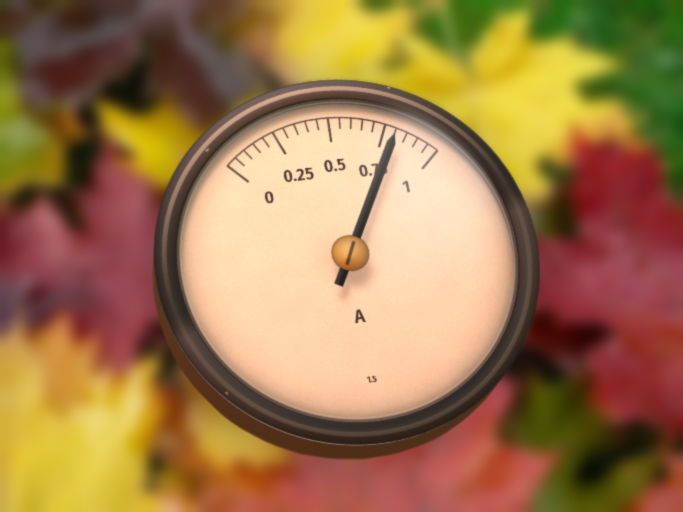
value=0.8 unit=A
